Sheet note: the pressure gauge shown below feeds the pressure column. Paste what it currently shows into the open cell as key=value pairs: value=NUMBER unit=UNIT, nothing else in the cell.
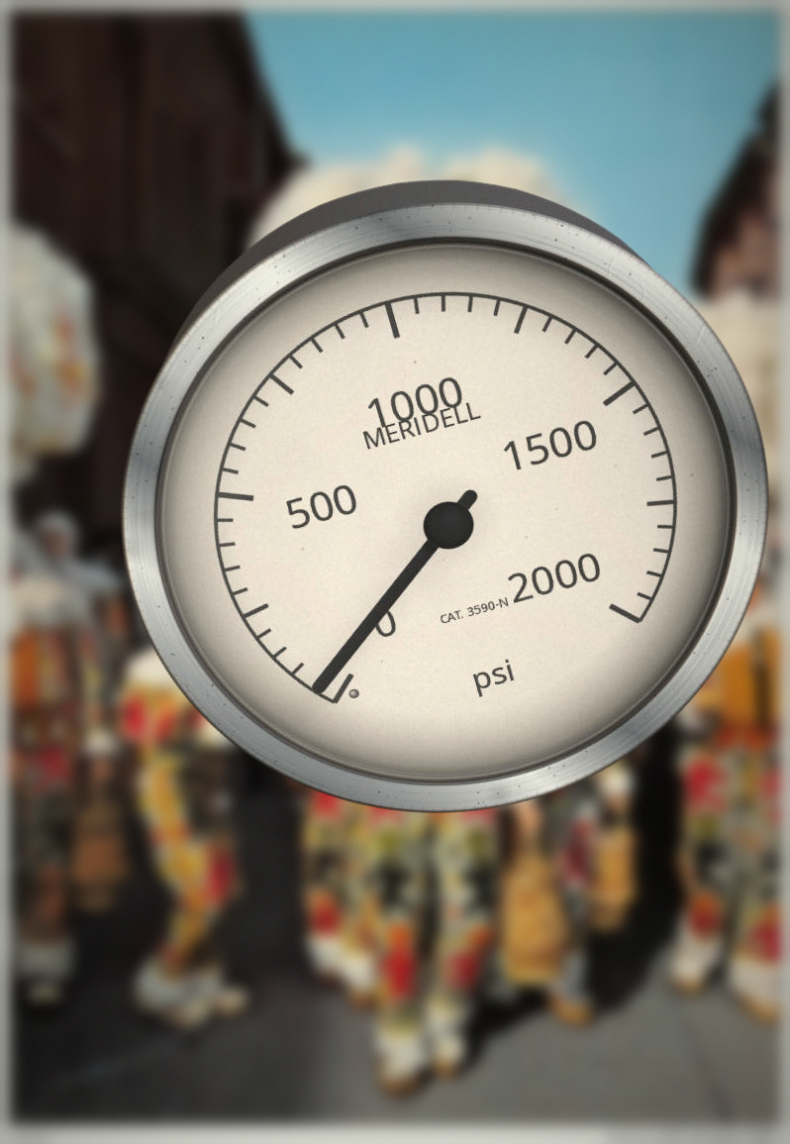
value=50 unit=psi
